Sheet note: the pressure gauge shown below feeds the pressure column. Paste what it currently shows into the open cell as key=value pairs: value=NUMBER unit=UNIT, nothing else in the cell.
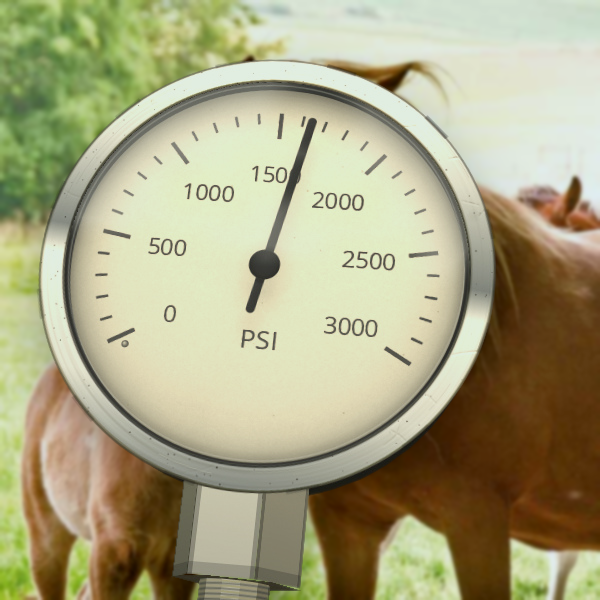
value=1650 unit=psi
